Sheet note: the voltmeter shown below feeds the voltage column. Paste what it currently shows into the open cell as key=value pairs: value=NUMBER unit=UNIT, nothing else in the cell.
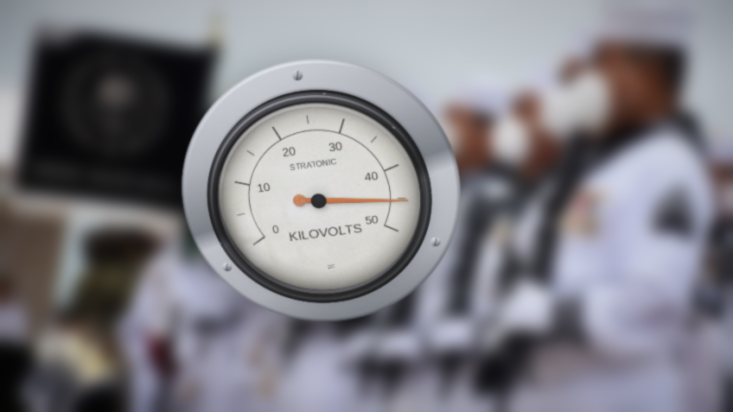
value=45 unit=kV
